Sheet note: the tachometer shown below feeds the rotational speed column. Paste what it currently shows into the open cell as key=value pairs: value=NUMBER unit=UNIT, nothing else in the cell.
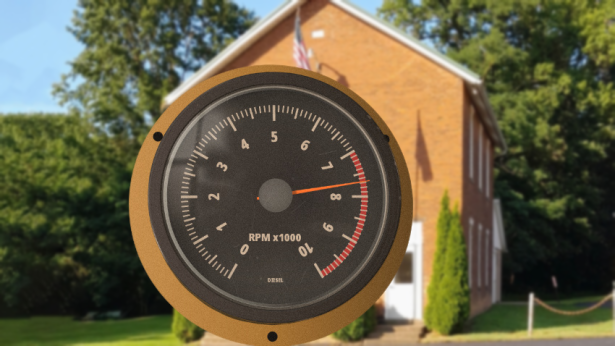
value=7700 unit=rpm
